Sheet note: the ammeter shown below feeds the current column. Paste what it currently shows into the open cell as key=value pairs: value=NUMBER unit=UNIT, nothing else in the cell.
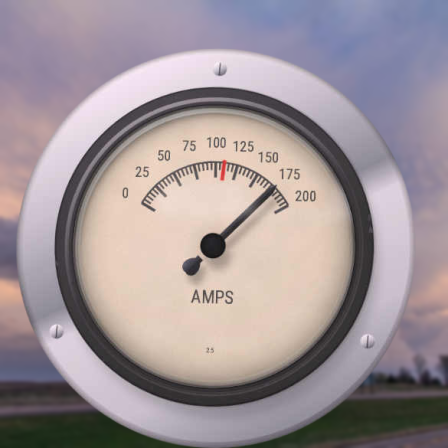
value=175 unit=A
